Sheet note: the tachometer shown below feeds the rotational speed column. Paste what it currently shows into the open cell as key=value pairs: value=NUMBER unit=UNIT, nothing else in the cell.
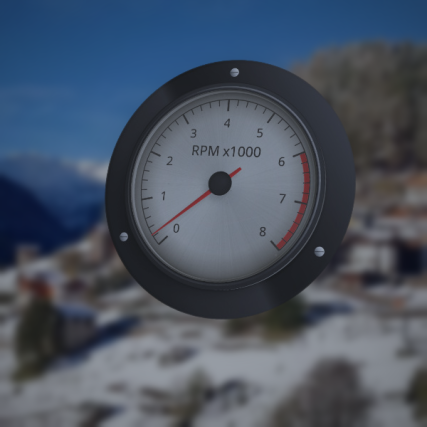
value=200 unit=rpm
